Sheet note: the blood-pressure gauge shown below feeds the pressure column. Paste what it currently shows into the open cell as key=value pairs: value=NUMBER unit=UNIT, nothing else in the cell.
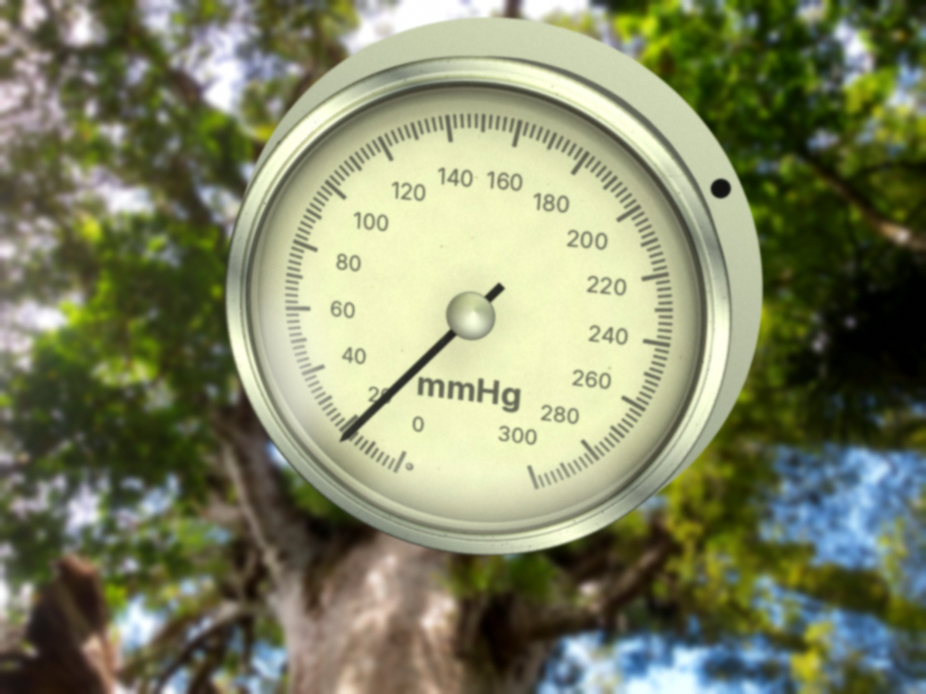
value=18 unit=mmHg
